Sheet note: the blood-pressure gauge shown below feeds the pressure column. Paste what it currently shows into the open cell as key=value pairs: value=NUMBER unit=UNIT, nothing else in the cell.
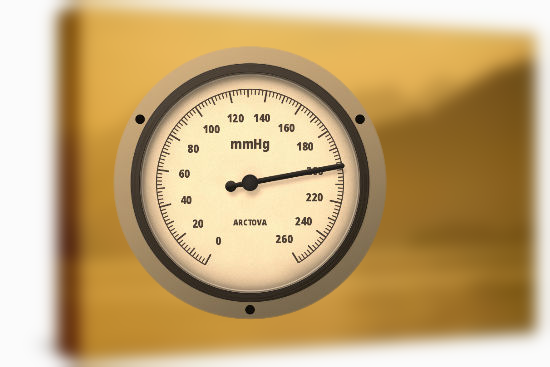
value=200 unit=mmHg
